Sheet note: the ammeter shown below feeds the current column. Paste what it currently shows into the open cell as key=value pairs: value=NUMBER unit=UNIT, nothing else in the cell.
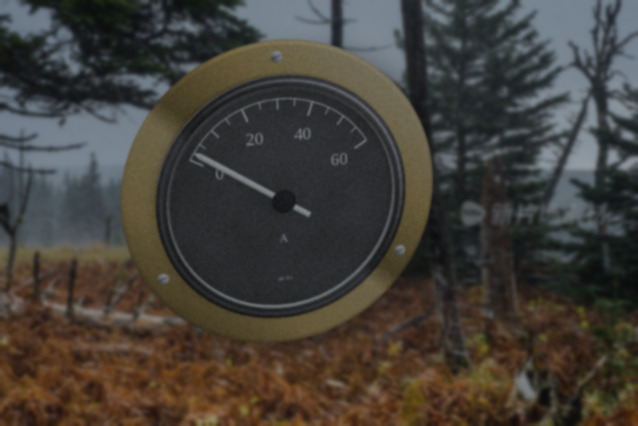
value=2.5 unit=A
